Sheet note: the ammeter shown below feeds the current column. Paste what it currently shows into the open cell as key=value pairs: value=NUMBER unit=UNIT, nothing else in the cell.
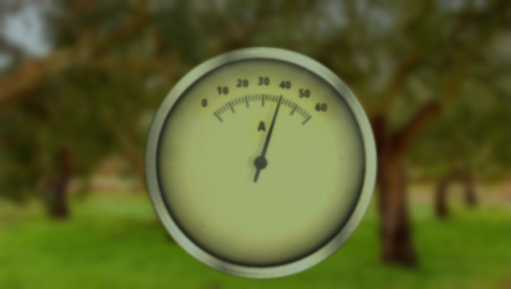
value=40 unit=A
